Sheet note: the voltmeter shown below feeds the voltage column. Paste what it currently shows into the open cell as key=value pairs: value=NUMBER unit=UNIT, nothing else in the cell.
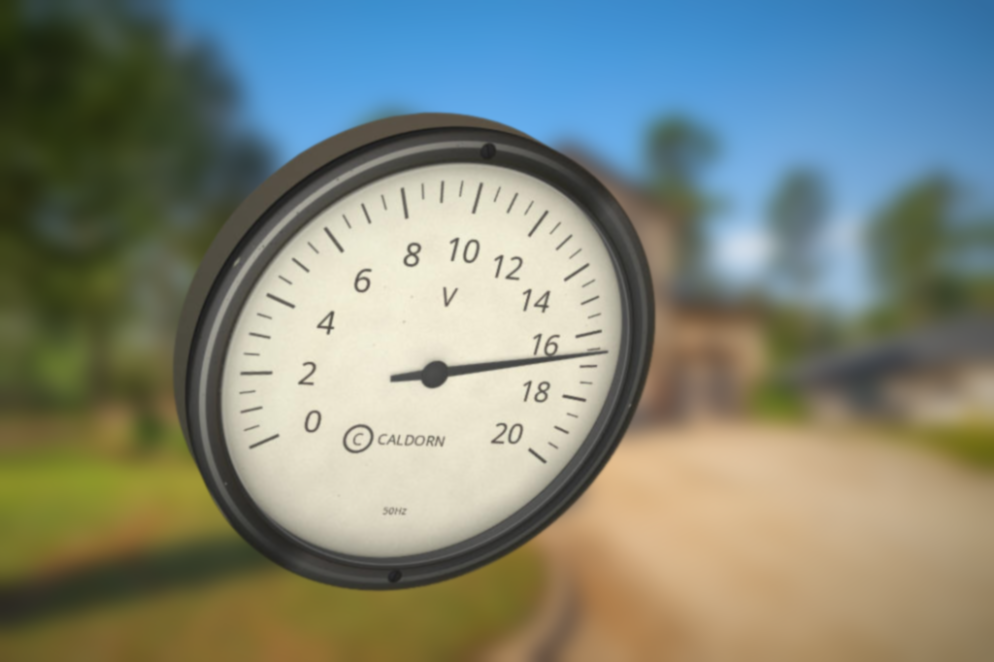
value=16.5 unit=V
